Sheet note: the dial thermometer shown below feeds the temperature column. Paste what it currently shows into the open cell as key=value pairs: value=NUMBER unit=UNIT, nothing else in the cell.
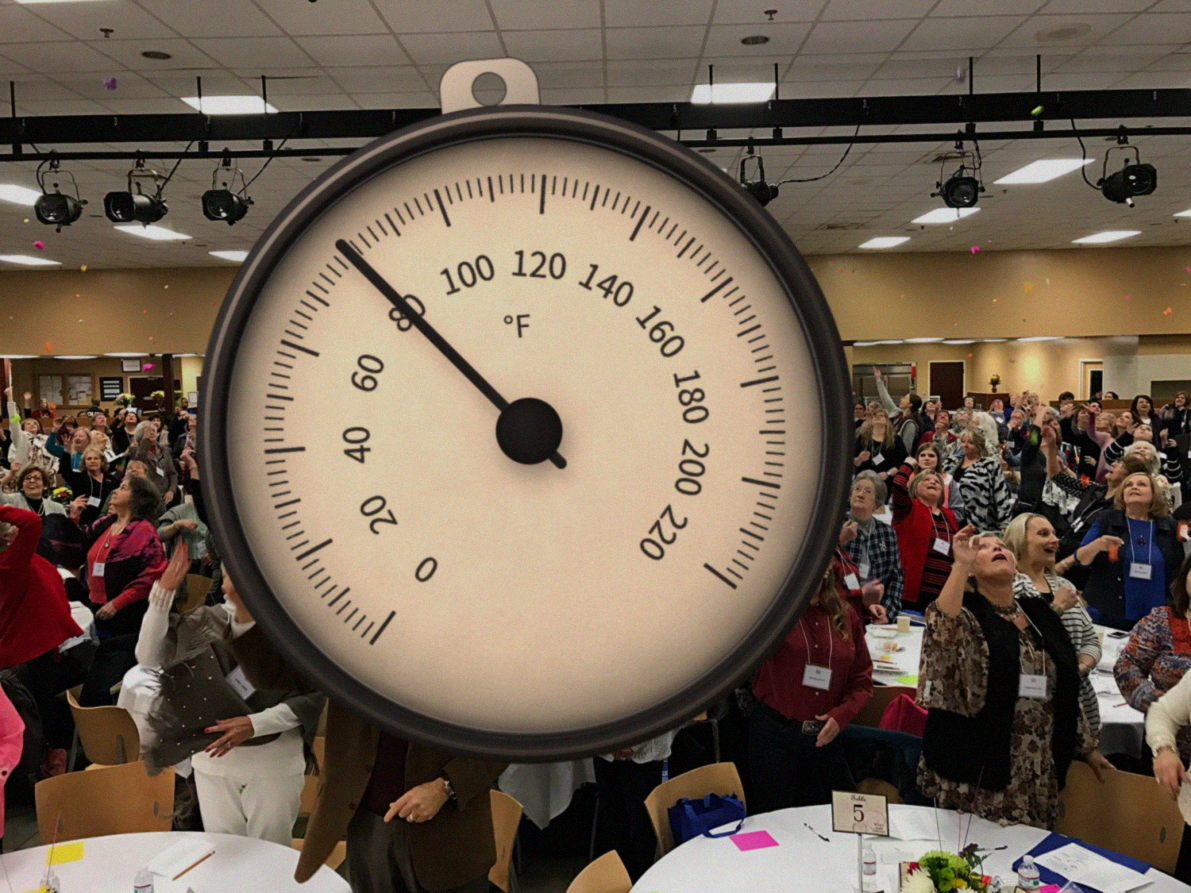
value=80 unit=°F
